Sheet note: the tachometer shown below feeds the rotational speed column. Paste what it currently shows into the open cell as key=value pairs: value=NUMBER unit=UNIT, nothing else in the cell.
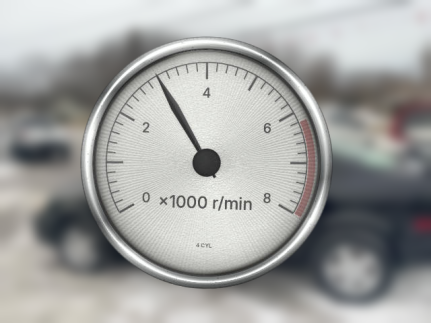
value=3000 unit=rpm
